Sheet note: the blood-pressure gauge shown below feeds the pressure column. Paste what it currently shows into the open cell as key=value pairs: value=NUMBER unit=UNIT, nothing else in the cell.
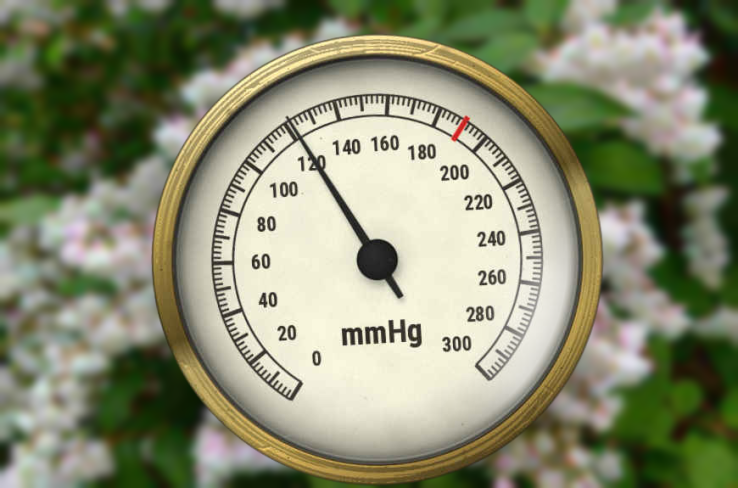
value=122 unit=mmHg
